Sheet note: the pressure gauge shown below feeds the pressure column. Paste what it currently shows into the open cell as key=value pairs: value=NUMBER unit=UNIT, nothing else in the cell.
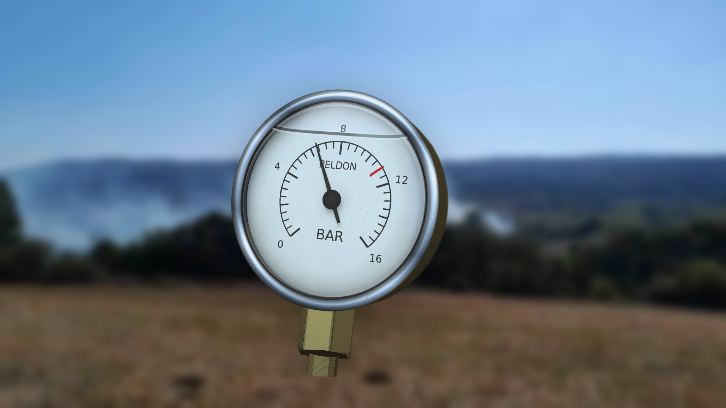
value=6.5 unit=bar
